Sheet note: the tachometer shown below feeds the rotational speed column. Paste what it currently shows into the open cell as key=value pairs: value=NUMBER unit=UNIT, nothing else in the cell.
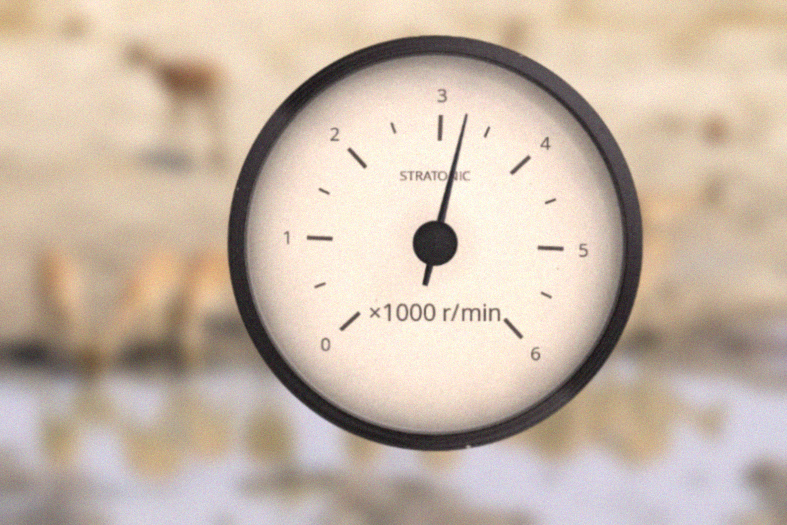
value=3250 unit=rpm
